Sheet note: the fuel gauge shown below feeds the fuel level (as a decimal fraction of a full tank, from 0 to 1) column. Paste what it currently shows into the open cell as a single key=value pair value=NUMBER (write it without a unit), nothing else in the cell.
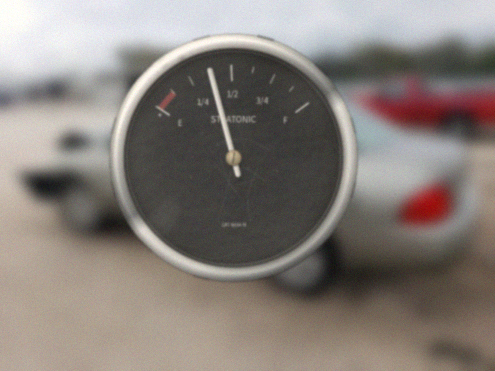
value=0.375
